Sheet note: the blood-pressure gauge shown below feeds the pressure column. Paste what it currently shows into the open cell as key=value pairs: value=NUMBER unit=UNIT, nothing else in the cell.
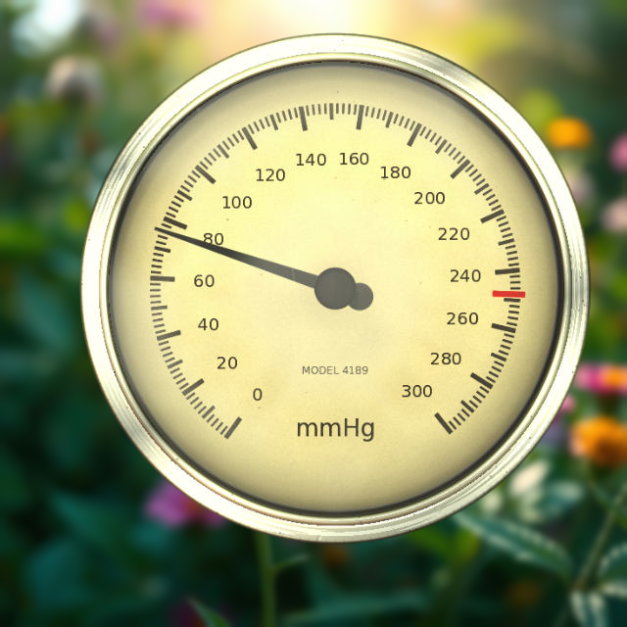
value=76 unit=mmHg
